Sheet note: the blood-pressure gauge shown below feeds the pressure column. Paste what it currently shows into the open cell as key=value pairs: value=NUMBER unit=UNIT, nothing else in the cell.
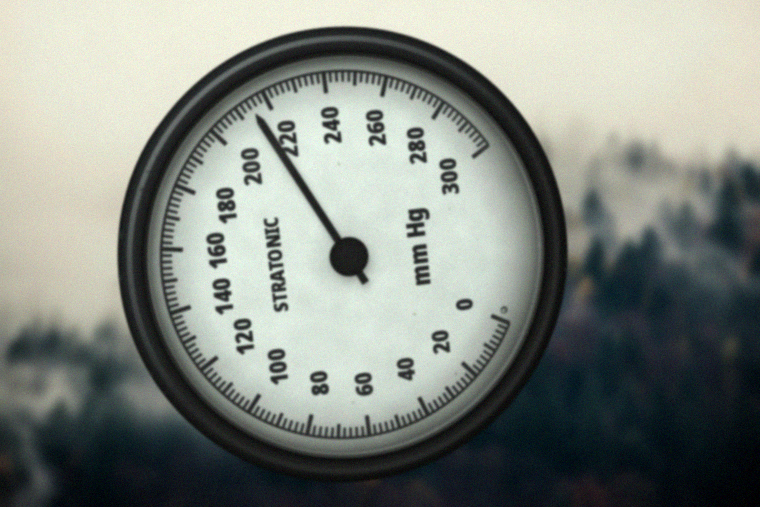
value=214 unit=mmHg
